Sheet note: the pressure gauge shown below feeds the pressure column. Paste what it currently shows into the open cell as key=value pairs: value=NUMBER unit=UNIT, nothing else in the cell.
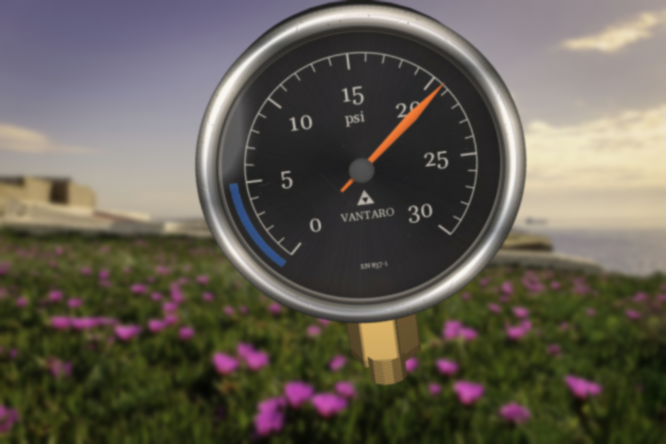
value=20.5 unit=psi
